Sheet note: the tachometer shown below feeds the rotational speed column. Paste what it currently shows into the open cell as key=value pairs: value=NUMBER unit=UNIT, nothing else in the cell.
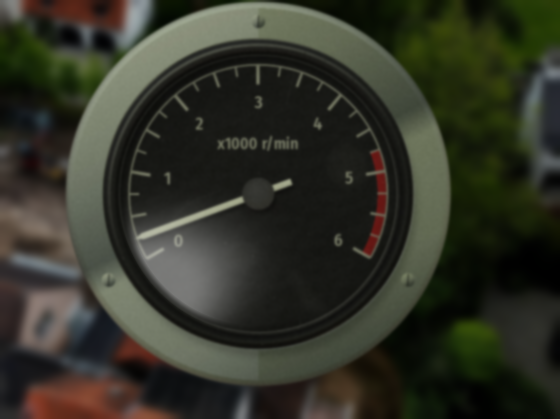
value=250 unit=rpm
